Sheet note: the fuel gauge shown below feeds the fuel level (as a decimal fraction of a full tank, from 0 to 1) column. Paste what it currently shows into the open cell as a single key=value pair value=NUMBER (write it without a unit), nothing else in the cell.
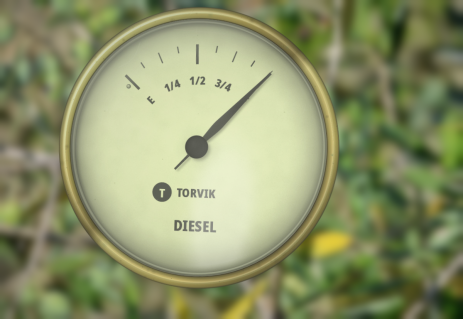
value=1
